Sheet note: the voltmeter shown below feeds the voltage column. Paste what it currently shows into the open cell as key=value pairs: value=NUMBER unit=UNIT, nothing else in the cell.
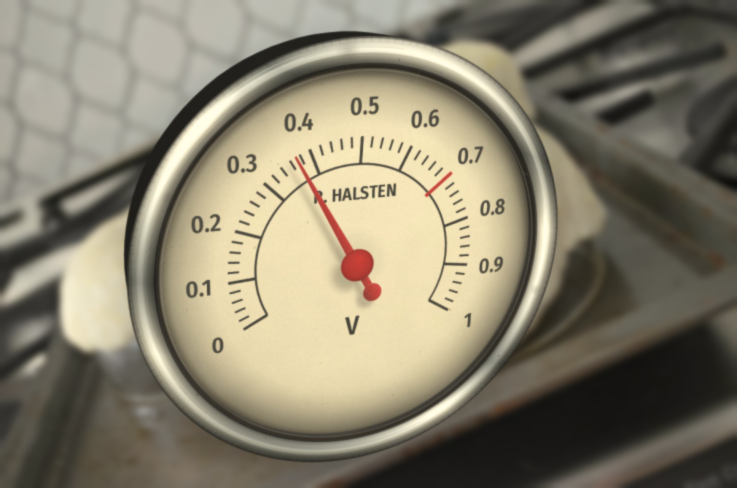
value=0.37 unit=V
